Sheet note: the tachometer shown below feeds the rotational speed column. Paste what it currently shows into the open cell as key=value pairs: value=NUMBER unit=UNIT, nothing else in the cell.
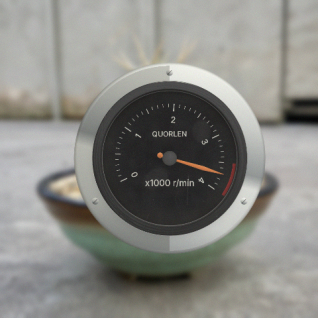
value=3700 unit=rpm
